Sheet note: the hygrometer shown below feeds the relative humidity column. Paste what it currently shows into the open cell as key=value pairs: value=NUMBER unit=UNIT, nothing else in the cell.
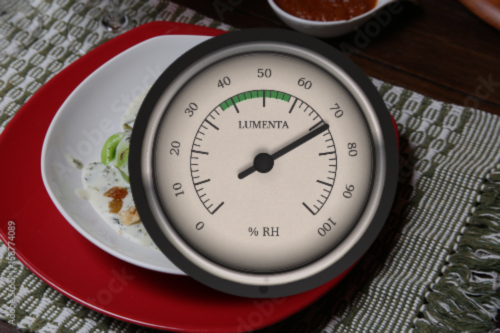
value=72 unit=%
